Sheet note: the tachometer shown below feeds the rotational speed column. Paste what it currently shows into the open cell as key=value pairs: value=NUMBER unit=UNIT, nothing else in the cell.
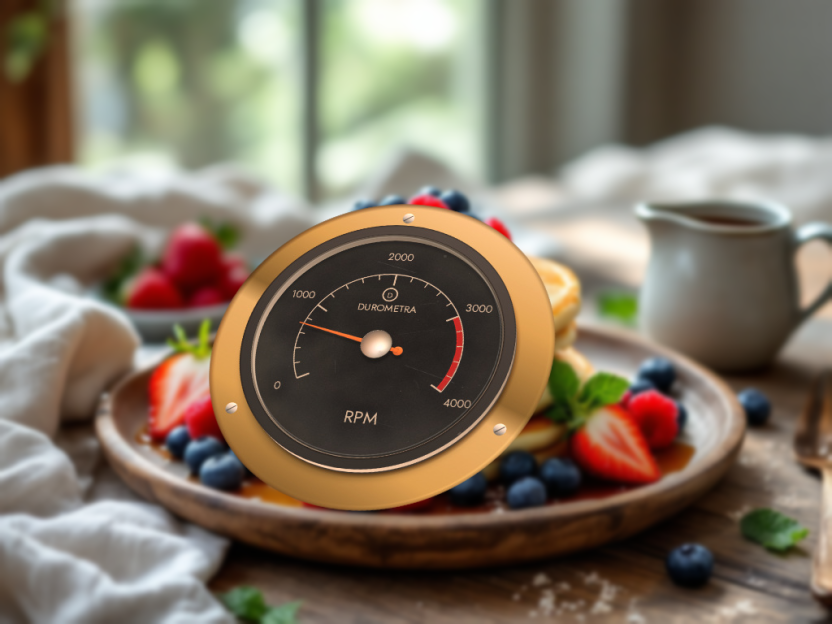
value=700 unit=rpm
